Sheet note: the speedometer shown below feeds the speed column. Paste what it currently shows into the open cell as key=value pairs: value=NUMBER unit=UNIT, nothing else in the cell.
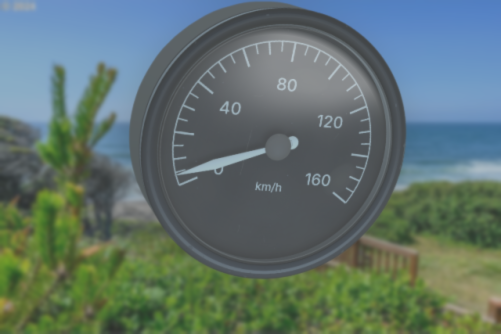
value=5 unit=km/h
